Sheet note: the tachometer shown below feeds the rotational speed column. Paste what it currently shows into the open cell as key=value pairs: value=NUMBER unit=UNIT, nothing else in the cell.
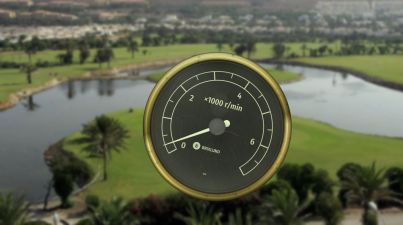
value=250 unit=rpm
